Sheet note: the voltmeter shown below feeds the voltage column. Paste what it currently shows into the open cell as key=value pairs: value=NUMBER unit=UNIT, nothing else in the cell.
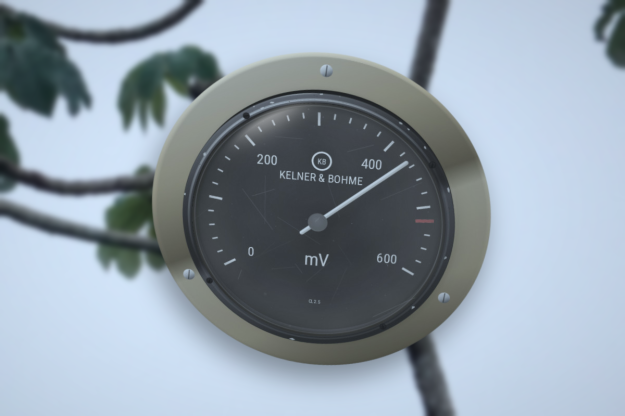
value=430 unit=mV
